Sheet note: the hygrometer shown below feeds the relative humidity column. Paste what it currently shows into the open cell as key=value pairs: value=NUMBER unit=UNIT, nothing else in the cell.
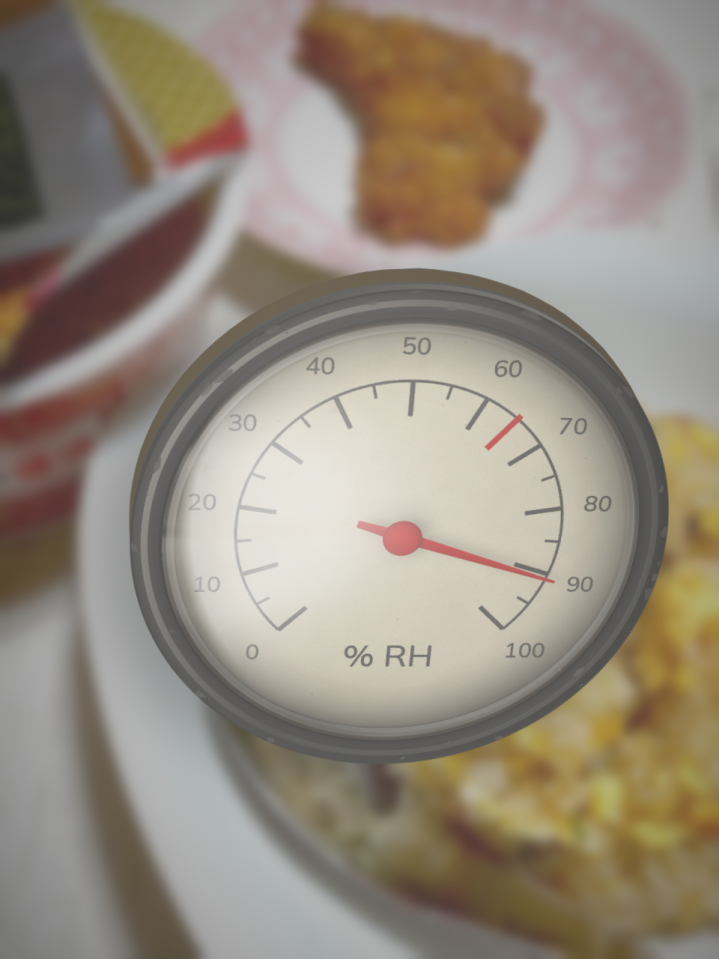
value=90 unit=%
